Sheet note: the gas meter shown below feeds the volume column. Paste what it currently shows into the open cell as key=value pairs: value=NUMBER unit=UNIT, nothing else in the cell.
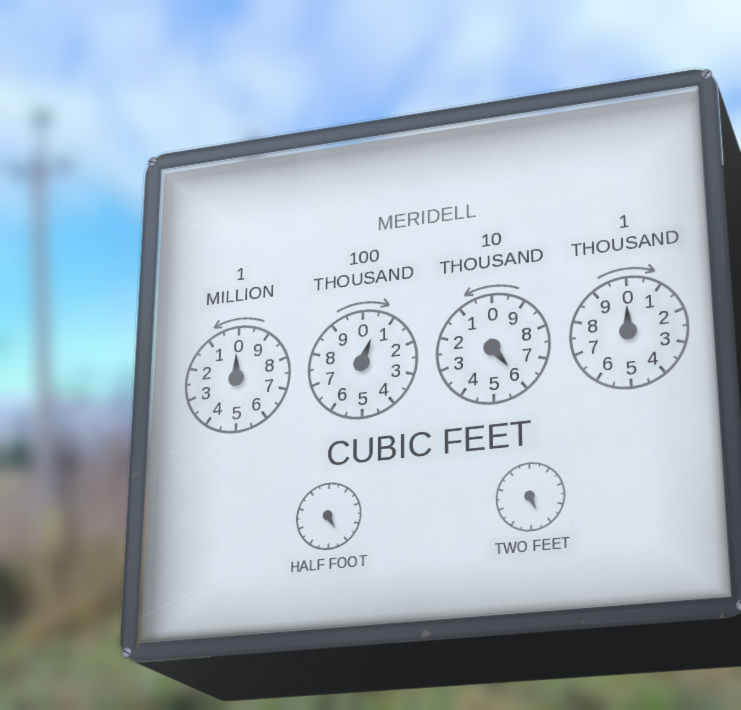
value=6000 unit=ft³
